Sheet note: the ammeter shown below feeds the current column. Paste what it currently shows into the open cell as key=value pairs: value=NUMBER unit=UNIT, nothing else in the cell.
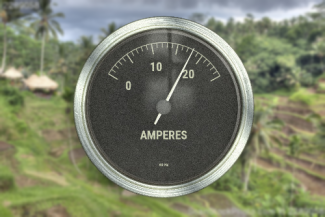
value=18 unit=A
